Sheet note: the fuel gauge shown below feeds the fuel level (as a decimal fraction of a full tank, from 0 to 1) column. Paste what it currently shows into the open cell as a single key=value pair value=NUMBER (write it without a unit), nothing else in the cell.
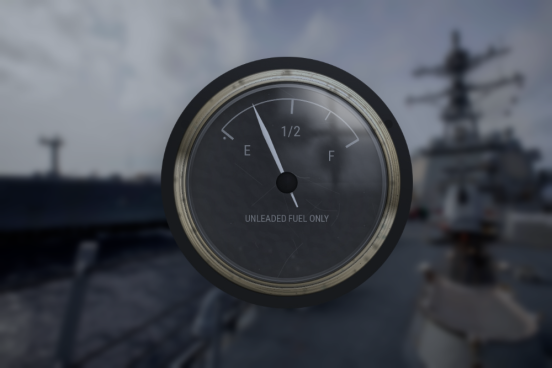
value=0.25
